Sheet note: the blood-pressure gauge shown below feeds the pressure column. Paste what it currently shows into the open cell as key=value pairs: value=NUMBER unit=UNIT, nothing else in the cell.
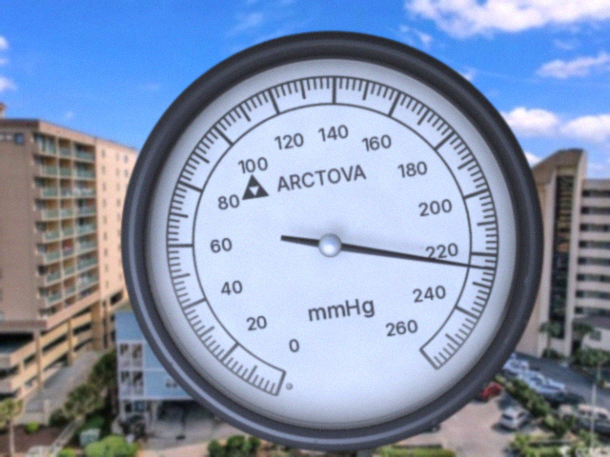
value=224 unit=mmHg
